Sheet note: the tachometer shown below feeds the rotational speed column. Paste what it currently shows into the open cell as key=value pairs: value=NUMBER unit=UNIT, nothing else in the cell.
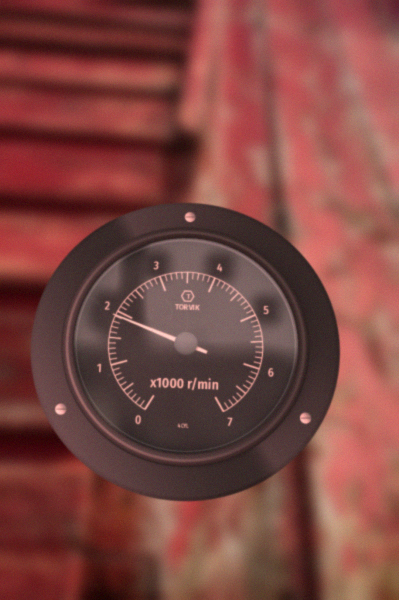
value=1900 unit=rpm
